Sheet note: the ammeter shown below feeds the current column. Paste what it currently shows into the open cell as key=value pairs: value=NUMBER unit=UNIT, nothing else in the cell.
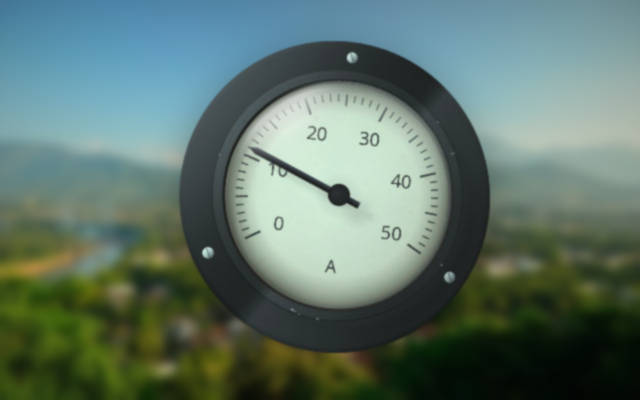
value=11 unit=A
